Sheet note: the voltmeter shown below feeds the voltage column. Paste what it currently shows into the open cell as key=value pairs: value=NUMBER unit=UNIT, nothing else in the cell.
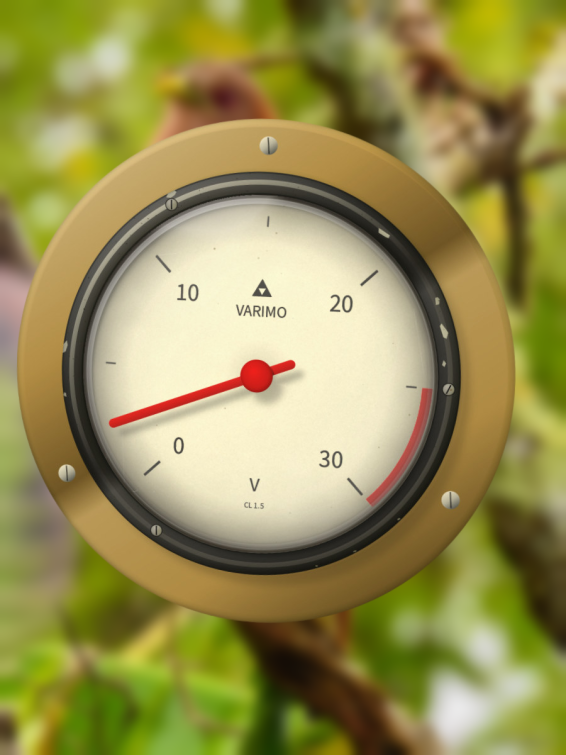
value=2.5 unit=V
